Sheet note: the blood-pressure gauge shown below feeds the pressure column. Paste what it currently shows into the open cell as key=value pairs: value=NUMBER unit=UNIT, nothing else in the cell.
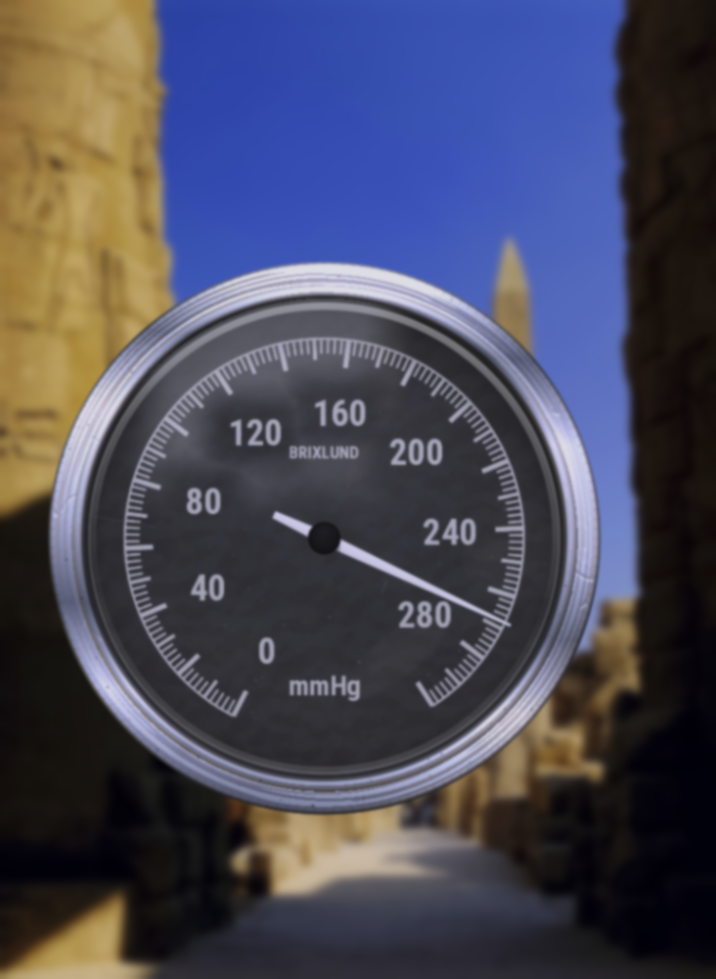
value=268 unit=mmHg
